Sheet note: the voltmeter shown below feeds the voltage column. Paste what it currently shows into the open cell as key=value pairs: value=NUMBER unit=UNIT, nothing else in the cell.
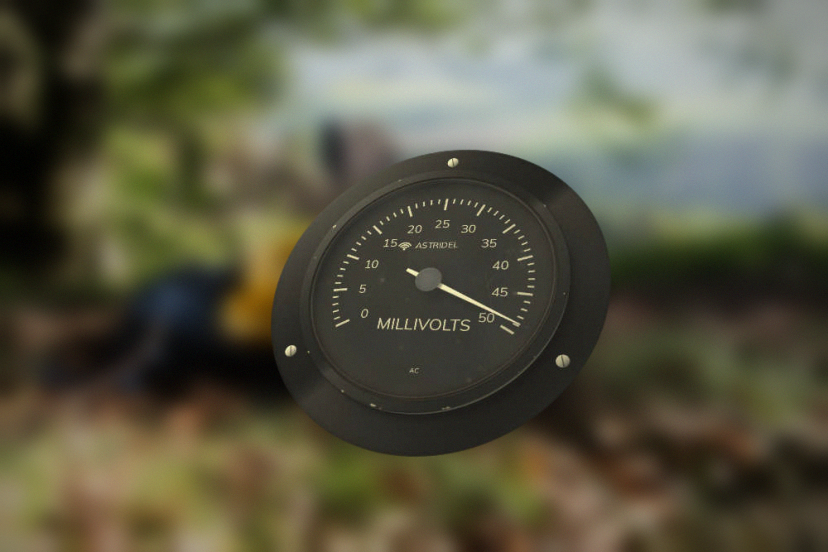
value=49 unit=mV
